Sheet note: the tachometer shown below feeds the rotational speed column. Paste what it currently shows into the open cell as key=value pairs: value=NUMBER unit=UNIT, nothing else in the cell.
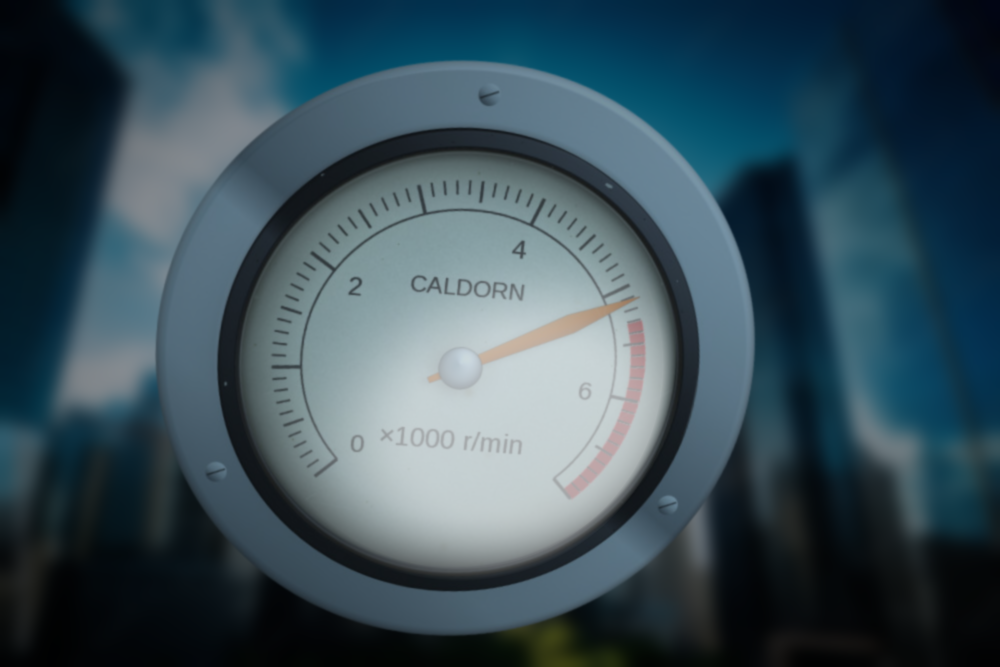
value=5100 unit=rpm
